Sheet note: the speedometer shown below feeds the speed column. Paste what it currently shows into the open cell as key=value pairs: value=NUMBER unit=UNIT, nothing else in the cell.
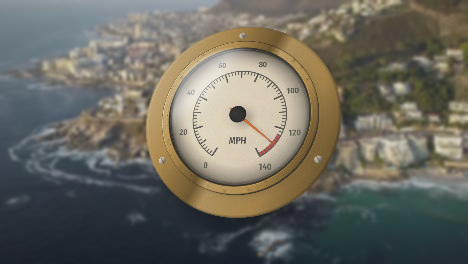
value=130 unit=mph
